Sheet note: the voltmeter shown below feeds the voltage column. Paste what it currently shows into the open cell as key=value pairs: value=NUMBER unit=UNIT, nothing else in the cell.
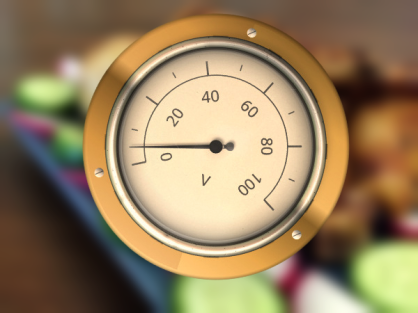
value=5 unit=V
